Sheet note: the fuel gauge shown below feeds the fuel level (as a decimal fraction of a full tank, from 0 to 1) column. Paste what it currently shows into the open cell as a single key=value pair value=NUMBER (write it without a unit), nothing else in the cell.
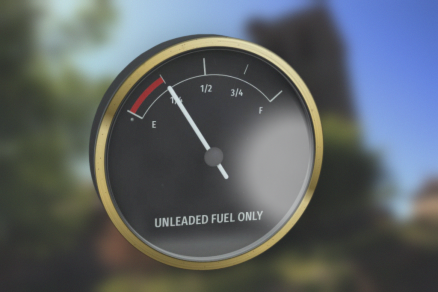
value=0.25
